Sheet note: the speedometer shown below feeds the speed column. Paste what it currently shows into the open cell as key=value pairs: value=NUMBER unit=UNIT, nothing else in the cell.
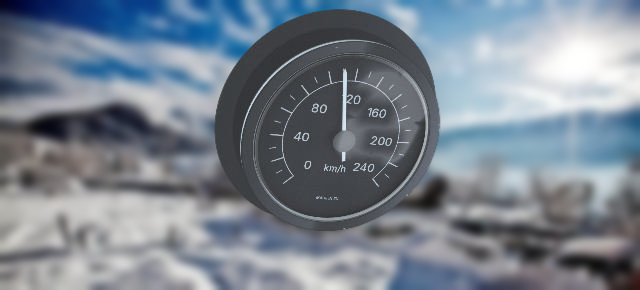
value=110 unit=km/h
